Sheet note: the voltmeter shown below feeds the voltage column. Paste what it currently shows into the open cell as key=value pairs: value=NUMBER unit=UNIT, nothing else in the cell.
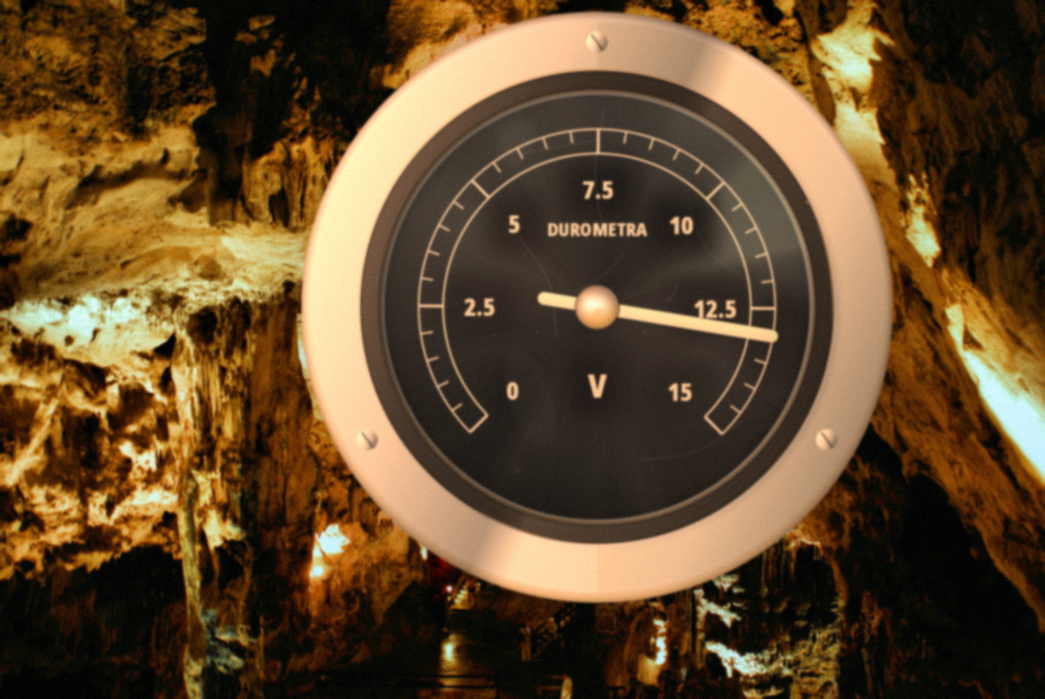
value=13 unit=V
